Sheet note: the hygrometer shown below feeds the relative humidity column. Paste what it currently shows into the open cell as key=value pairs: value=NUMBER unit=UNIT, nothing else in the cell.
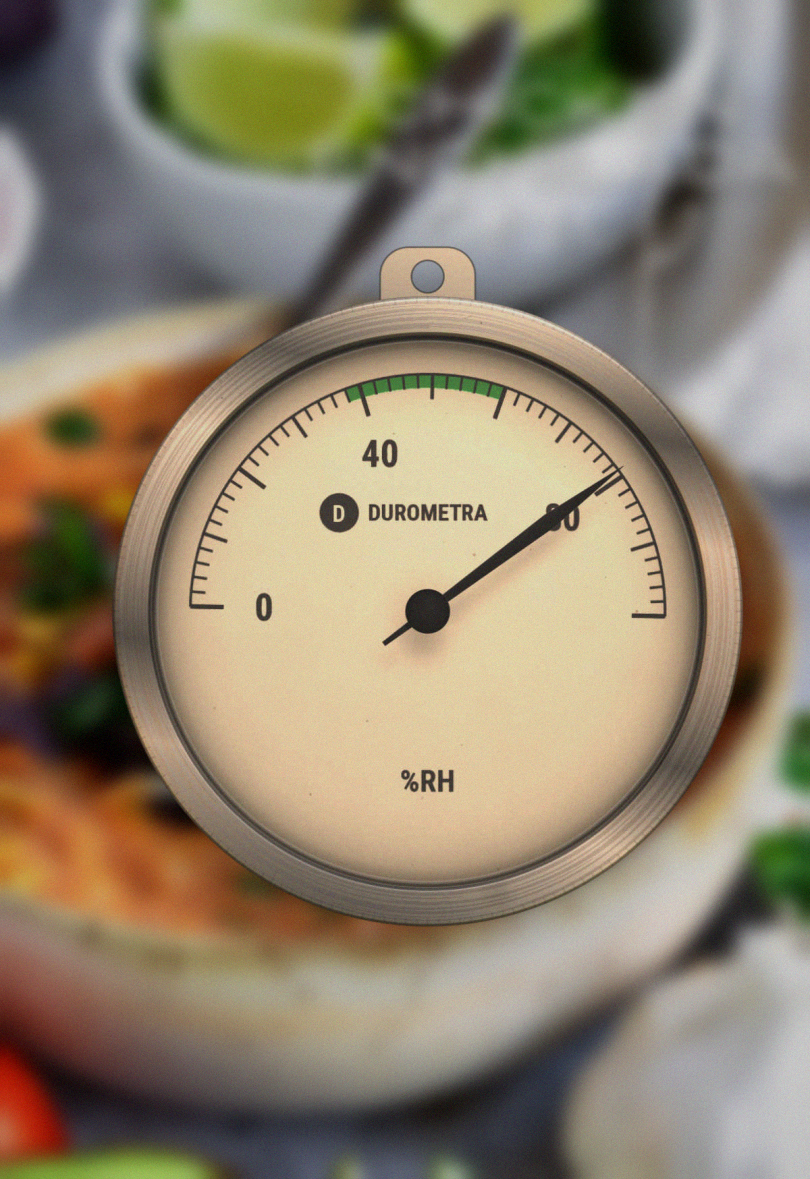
value=79 unit=%
